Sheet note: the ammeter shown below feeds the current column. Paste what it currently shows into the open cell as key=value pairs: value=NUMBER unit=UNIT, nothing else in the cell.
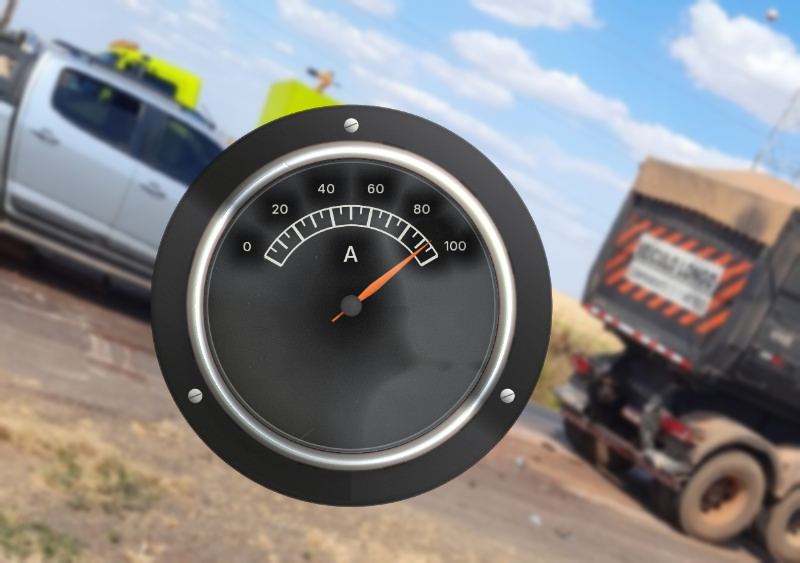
value=92.5 unit=A
